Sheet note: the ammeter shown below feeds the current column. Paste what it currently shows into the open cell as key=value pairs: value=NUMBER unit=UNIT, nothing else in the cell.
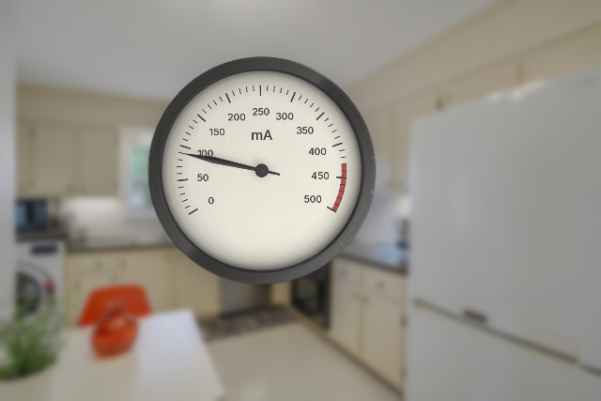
value=90 unit=mA
